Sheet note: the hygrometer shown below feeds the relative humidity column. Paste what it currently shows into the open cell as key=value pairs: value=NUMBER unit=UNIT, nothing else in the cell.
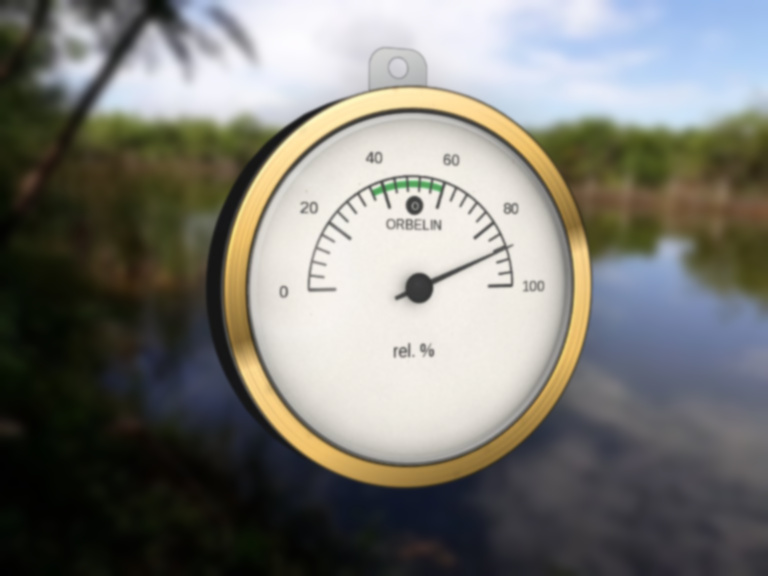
value=88 unit=%
